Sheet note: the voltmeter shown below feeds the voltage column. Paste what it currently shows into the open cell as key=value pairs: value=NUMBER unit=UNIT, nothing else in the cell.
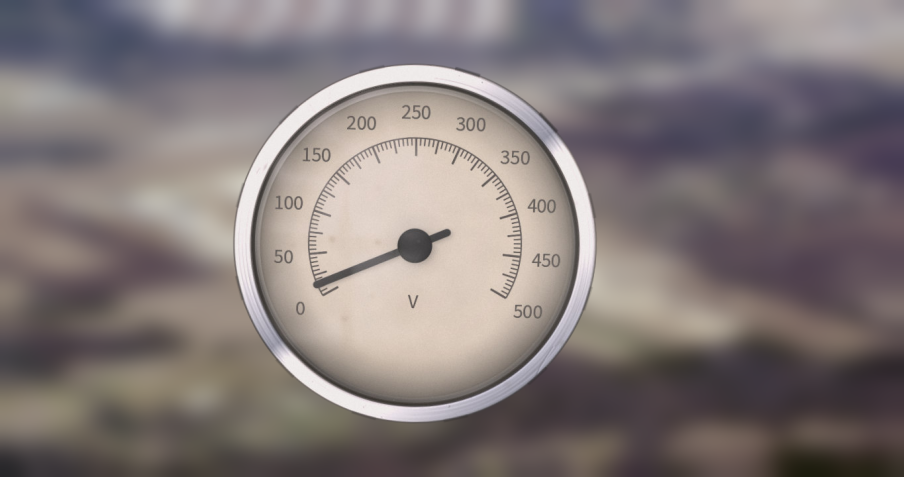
value=15 unit=V
